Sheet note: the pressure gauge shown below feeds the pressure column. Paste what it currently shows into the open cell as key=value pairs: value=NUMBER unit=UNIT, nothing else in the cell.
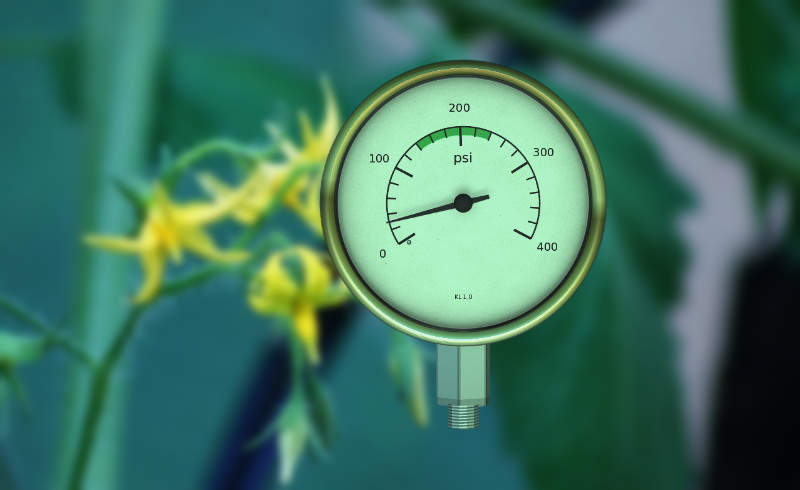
value=30 unit=psi
